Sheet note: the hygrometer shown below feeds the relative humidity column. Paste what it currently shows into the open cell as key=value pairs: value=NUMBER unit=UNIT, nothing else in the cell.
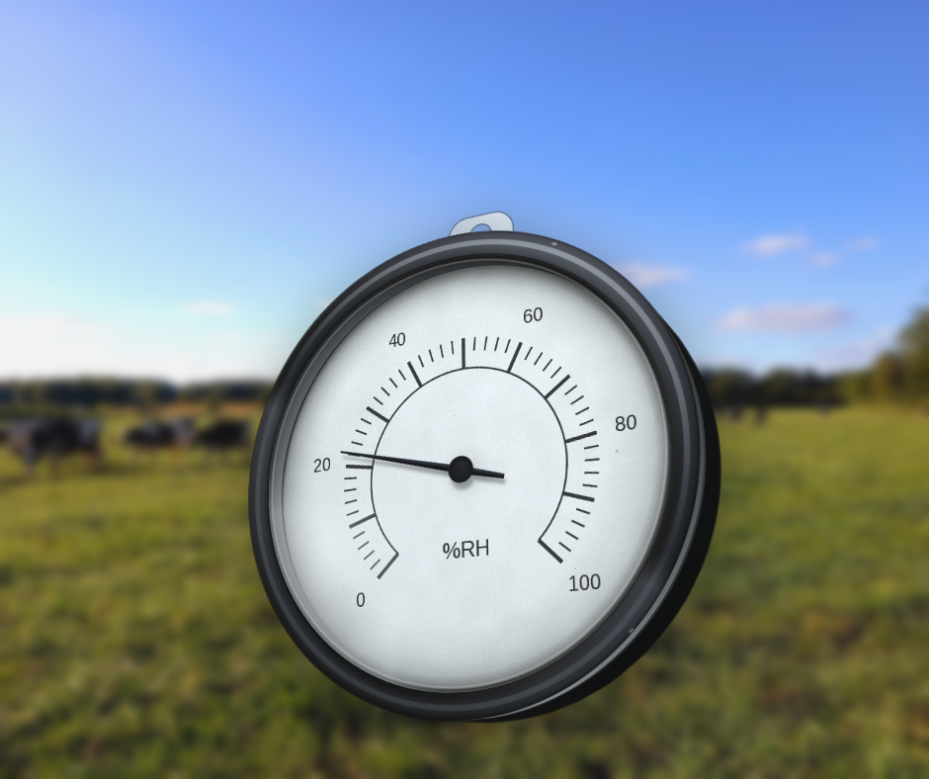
value=22 unit=%
